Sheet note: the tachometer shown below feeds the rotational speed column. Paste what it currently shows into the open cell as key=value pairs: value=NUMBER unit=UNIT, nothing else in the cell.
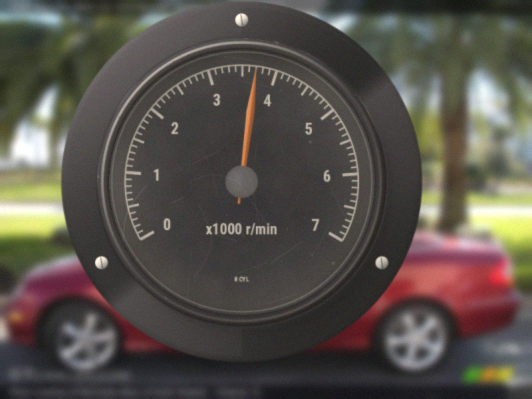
value=3700 unit=rpm
